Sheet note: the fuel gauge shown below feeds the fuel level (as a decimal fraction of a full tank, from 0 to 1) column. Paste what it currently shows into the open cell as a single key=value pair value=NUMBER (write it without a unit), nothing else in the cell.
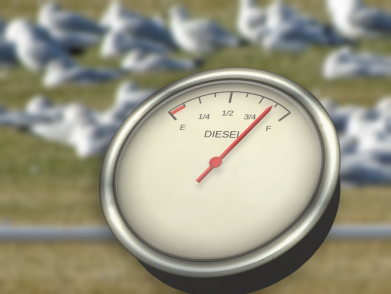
value=0.875
